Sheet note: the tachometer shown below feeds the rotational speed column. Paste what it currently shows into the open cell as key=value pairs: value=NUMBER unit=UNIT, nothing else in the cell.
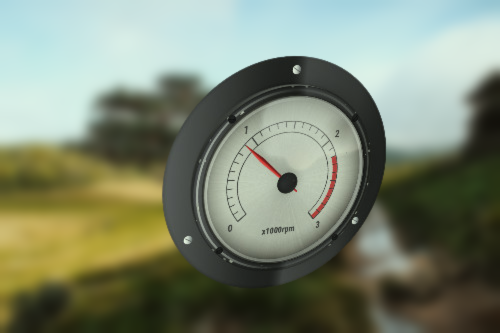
value=900 unit=rpm
